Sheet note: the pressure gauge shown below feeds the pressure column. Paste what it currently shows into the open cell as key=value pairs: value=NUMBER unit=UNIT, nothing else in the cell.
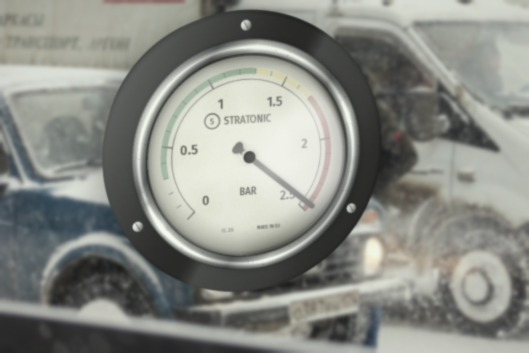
value=2.45 unit=bar
